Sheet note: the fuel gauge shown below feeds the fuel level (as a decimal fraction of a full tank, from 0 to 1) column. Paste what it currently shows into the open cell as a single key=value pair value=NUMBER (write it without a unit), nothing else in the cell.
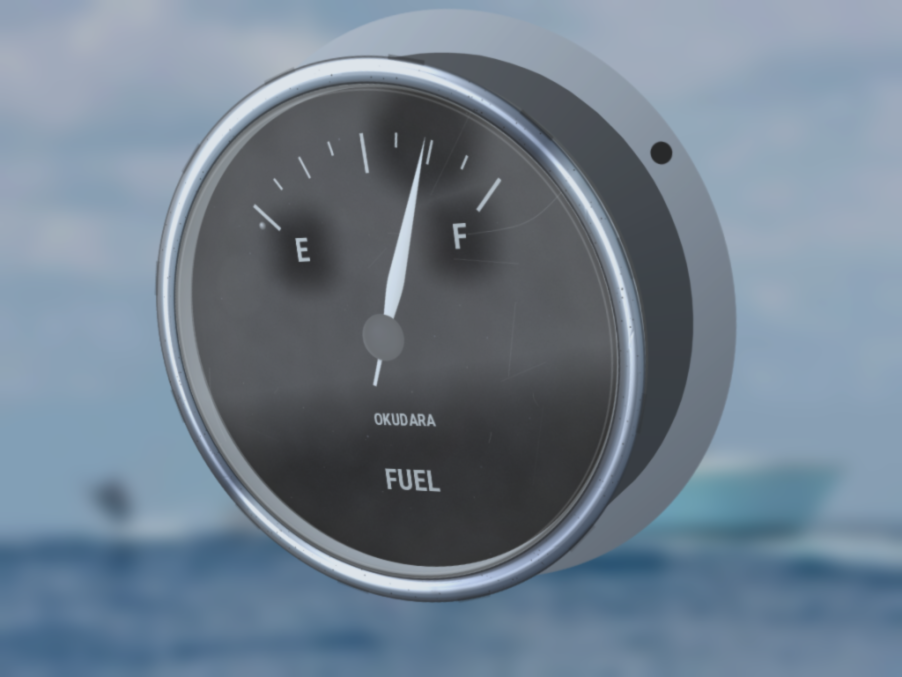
value=0.75
